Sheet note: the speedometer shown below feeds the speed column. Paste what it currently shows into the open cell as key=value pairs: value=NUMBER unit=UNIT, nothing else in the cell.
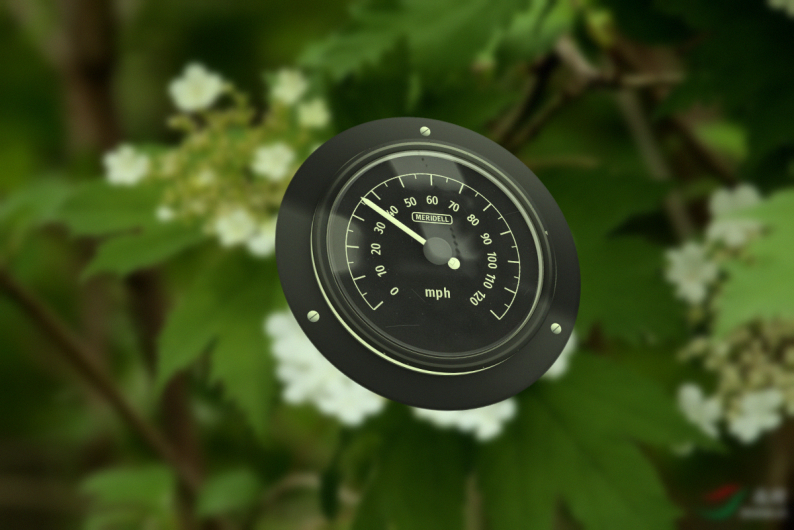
value=35 unit=mph
